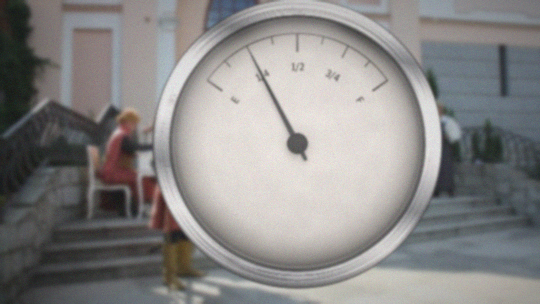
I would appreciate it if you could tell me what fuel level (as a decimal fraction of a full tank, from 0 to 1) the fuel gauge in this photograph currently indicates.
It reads 0.25
